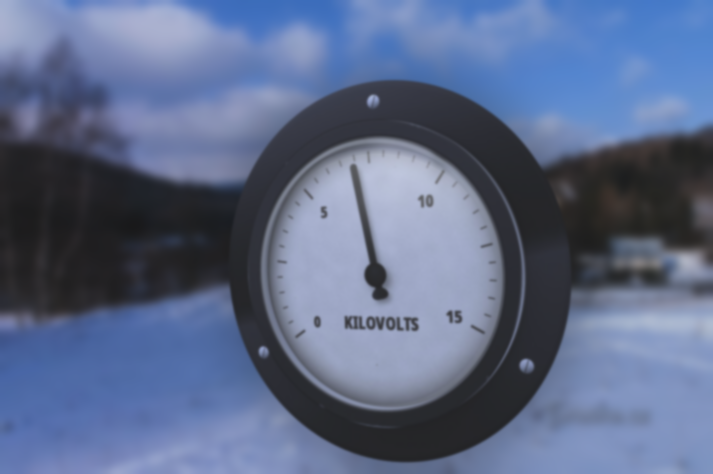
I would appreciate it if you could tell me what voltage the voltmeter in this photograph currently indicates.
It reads 7 kV
